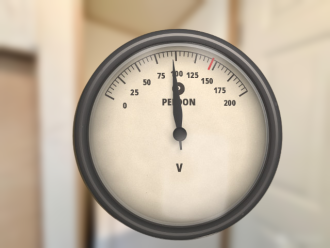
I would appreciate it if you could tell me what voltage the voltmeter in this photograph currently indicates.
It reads 95 V
